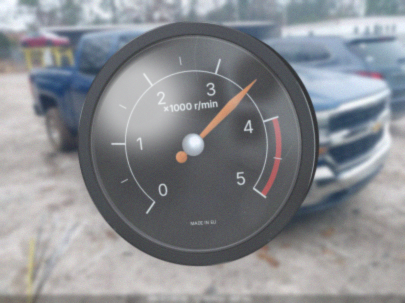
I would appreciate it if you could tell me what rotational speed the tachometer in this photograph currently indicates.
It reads 3500 rpm
